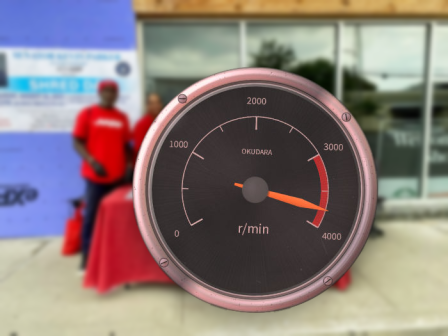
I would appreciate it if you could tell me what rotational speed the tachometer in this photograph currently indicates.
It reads 3750 rpm
